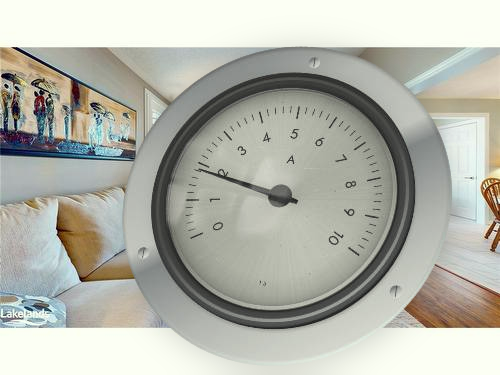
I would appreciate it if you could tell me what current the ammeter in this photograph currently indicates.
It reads 1.8 A
